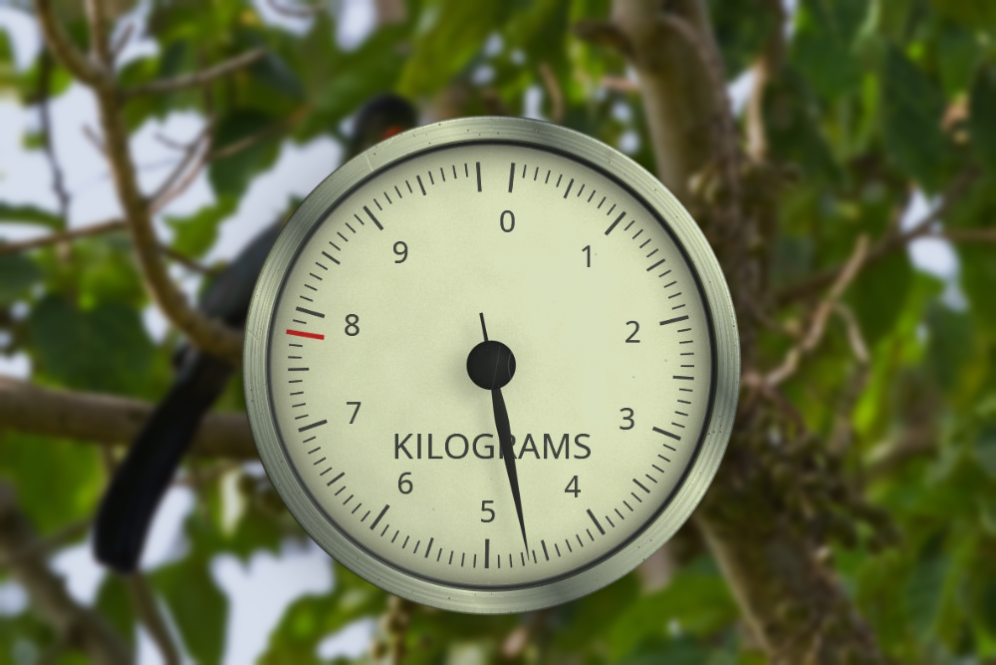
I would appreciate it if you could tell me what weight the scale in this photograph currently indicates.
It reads 4.65 kg
